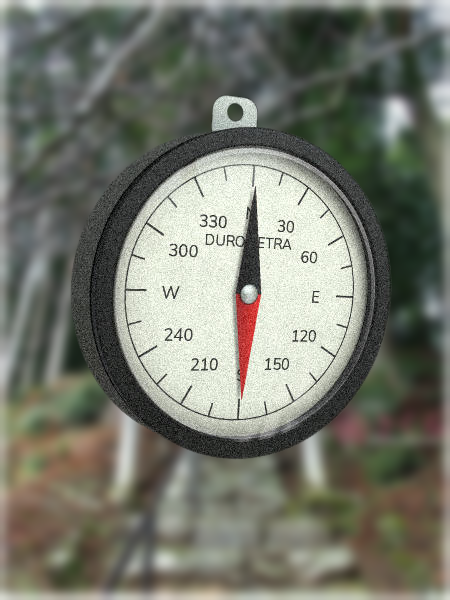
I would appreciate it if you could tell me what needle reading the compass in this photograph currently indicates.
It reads 180 °
